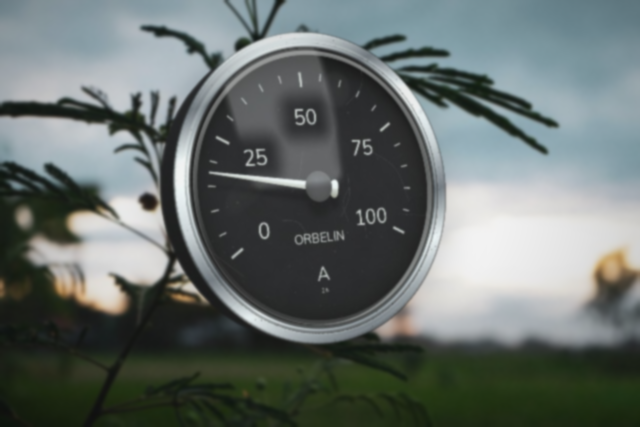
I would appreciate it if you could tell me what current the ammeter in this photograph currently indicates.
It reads 17.5 A
